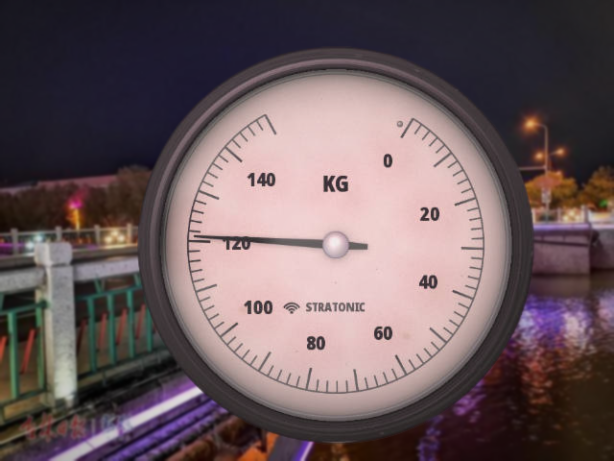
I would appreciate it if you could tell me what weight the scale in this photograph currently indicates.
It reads 121 kg
